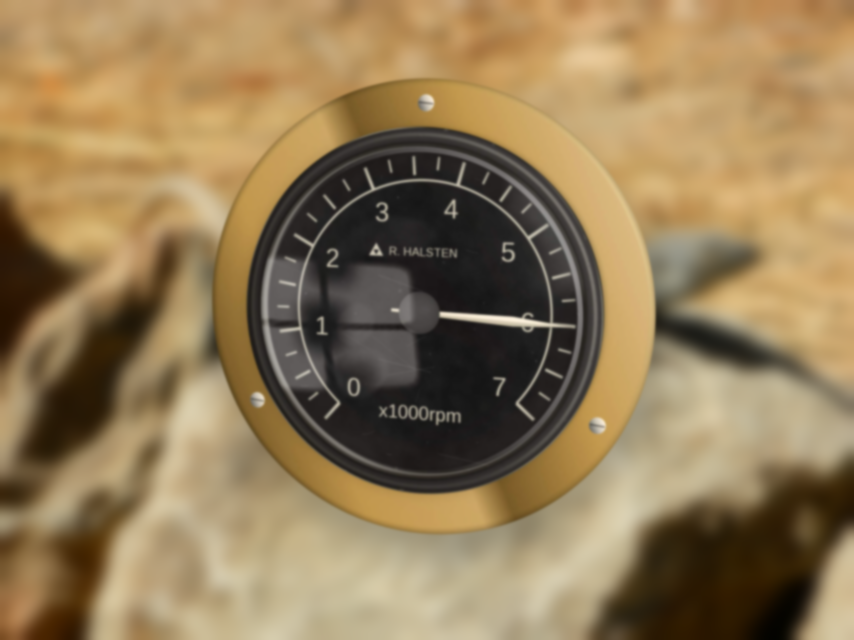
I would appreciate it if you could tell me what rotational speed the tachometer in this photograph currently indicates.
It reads 6000 rpm
